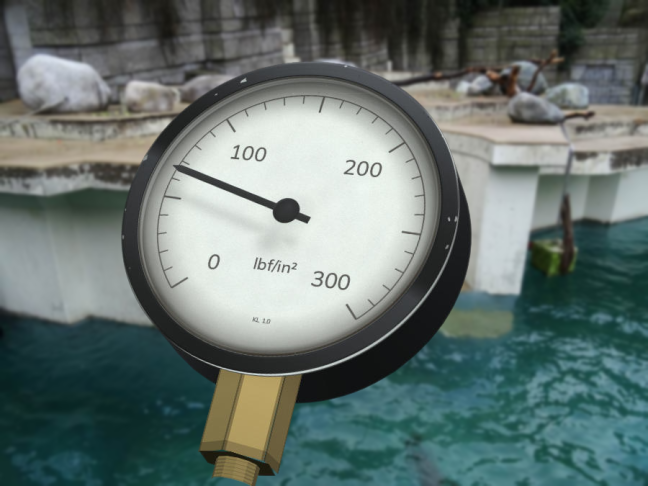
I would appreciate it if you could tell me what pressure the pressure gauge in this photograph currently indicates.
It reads 65 psi
